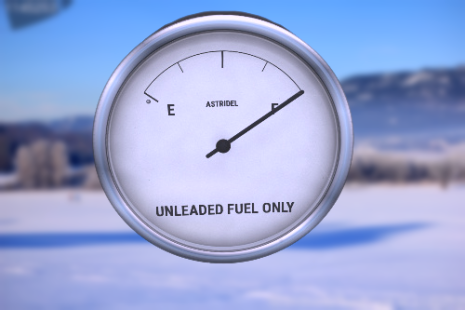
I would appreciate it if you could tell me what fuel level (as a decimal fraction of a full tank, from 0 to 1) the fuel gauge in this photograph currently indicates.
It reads 1
